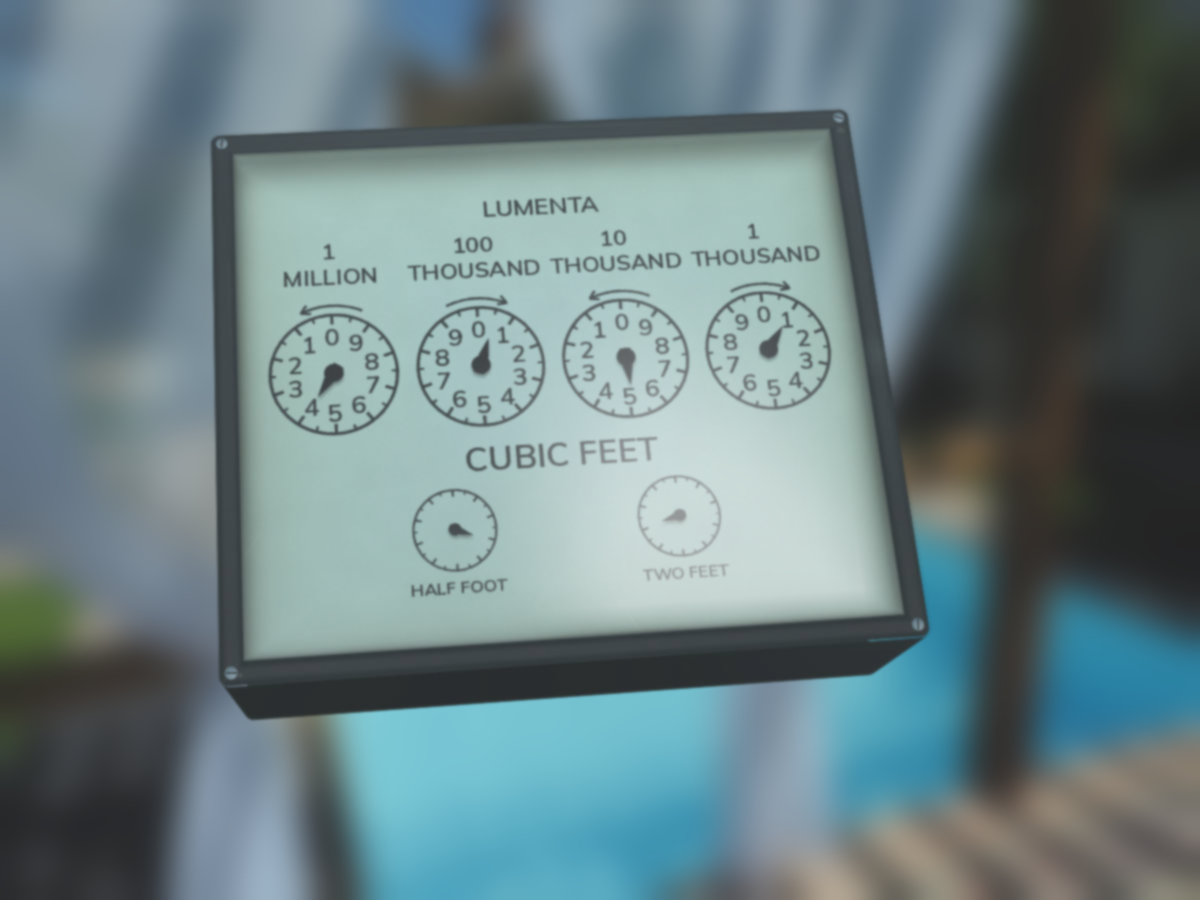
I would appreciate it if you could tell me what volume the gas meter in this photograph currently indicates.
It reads 405100 ft³
